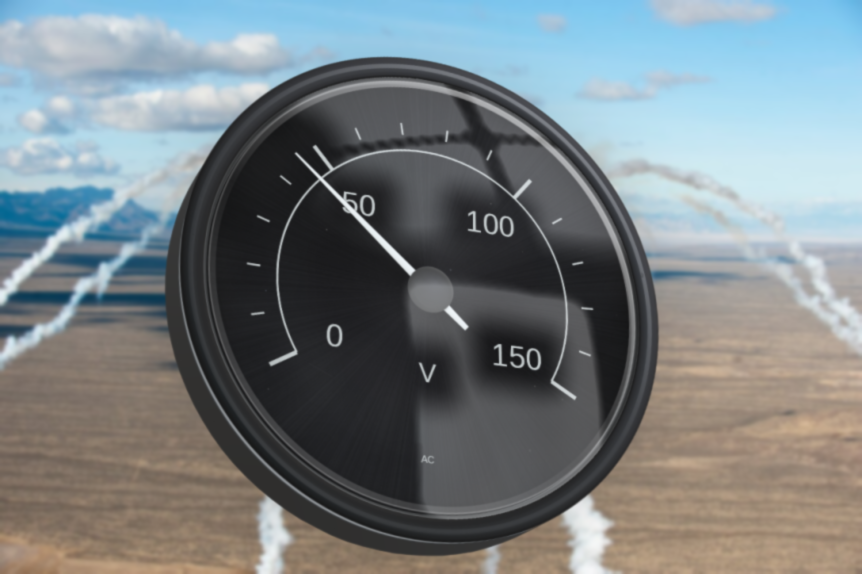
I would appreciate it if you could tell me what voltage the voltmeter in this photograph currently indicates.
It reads 45 V
